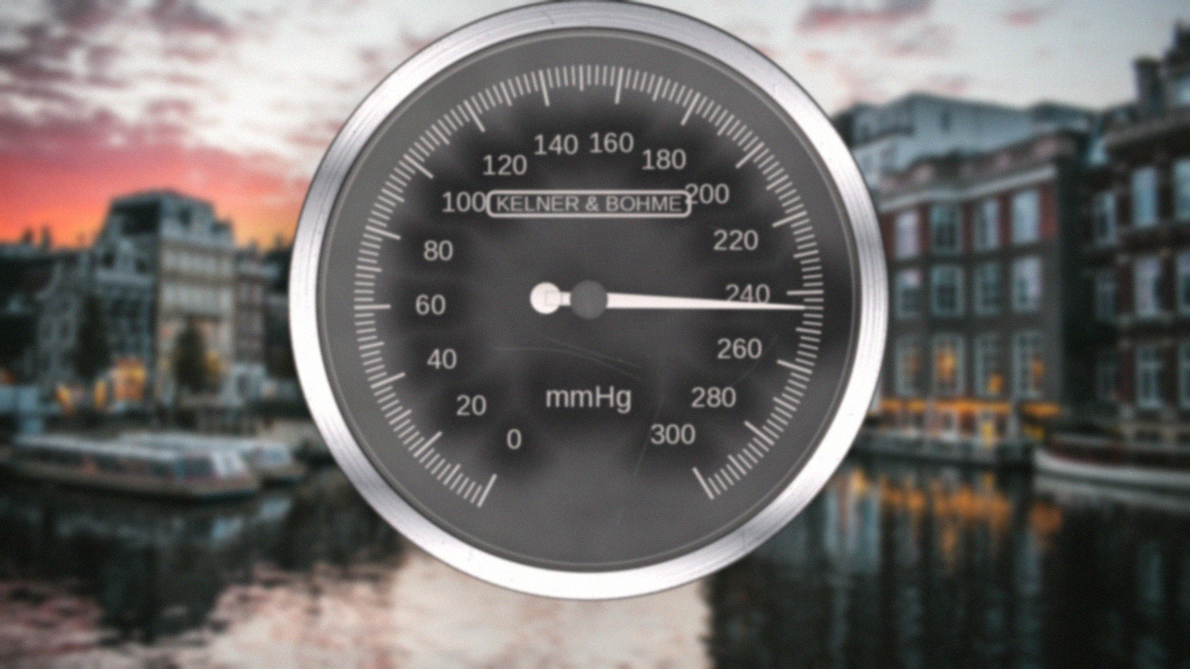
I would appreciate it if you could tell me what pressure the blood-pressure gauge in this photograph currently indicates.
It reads 244 mmHg
